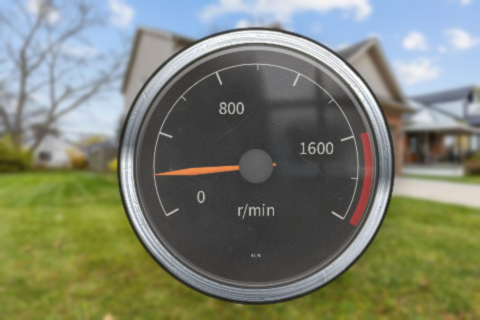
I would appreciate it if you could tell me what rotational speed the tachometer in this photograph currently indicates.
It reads 200 rpm
